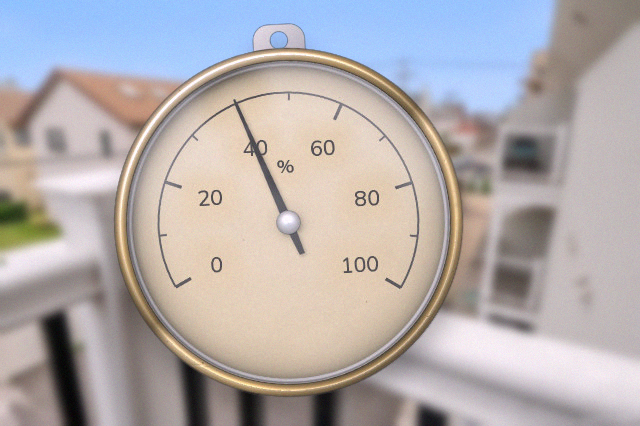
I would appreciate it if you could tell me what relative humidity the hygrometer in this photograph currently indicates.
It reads 40 %
